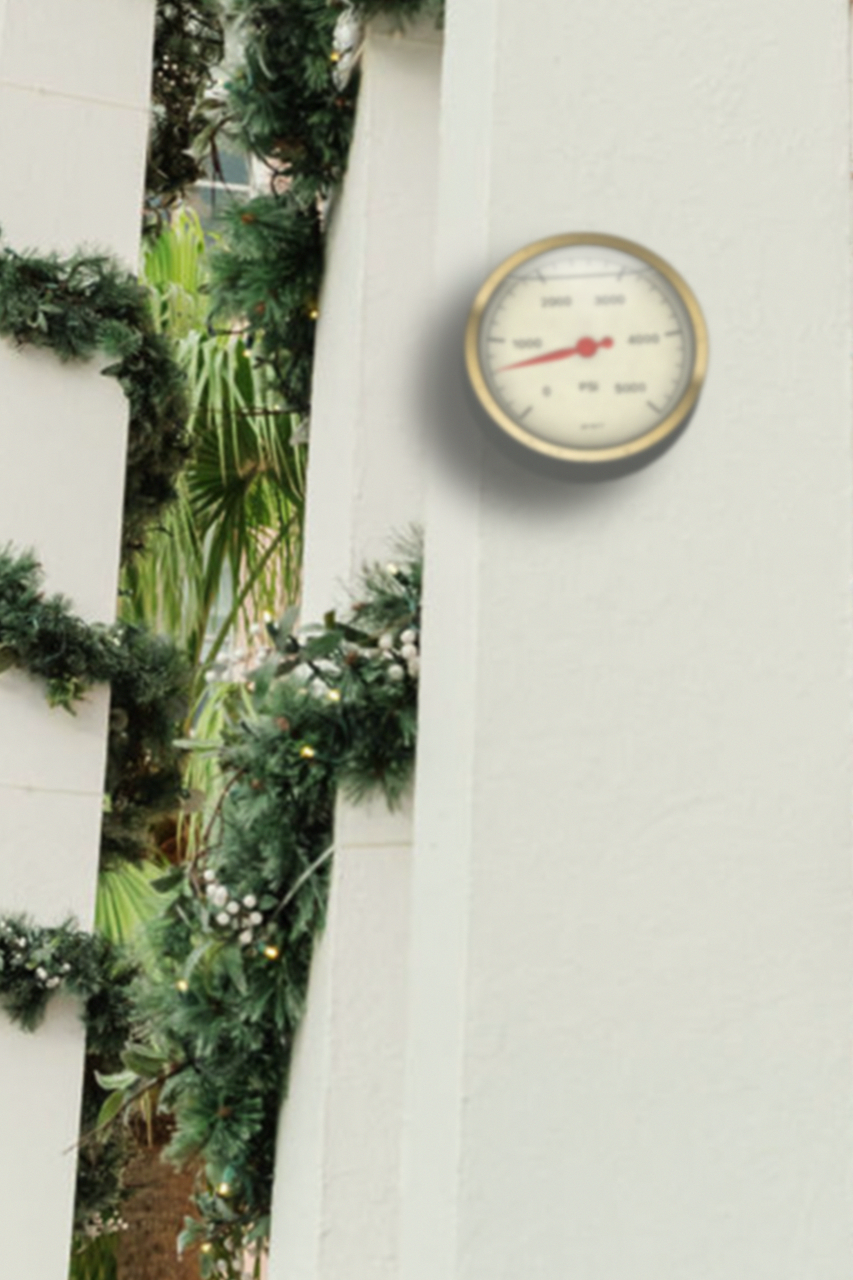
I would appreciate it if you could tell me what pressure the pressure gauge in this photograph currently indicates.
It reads 600 psi
